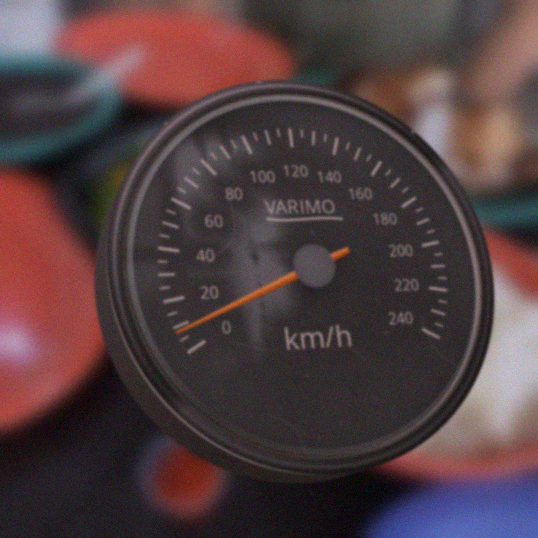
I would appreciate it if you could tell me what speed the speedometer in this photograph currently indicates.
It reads 7.5 km/h
